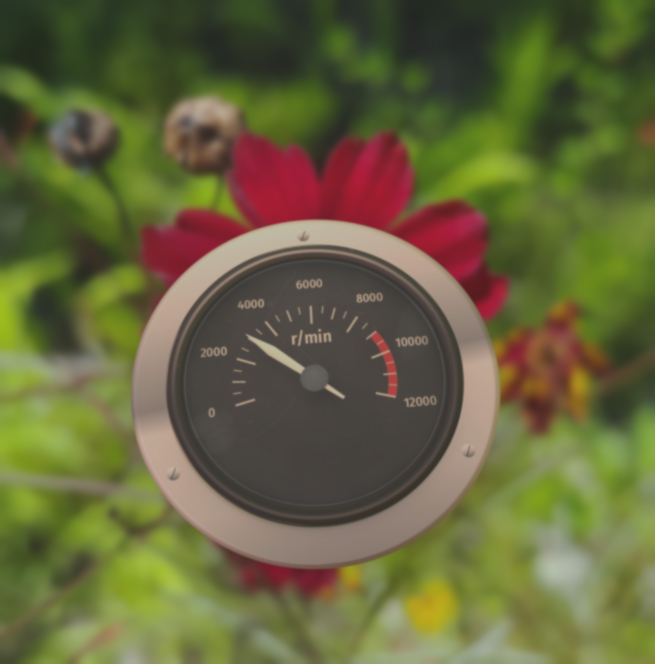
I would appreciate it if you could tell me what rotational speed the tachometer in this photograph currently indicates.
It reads 3000 rpm
